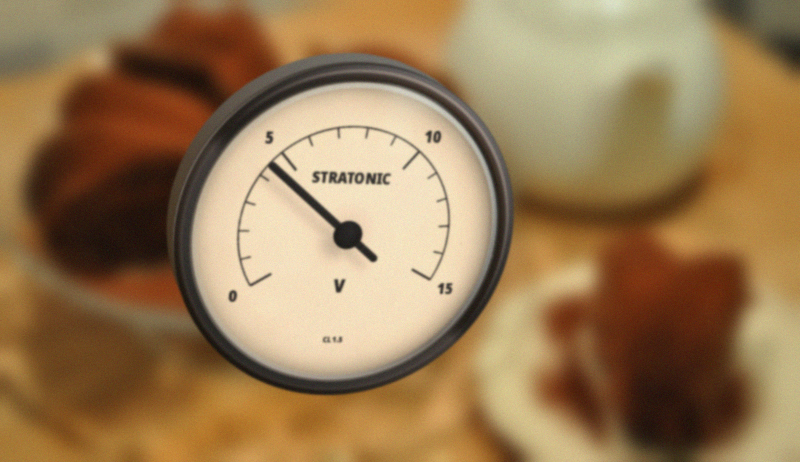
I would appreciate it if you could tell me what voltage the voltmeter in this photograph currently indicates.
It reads 4.5 V
